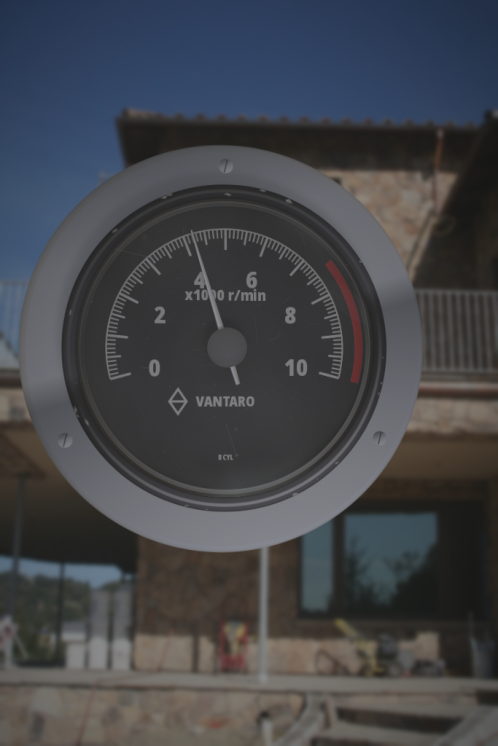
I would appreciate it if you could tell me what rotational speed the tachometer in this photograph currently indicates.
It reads 4200 rpm
